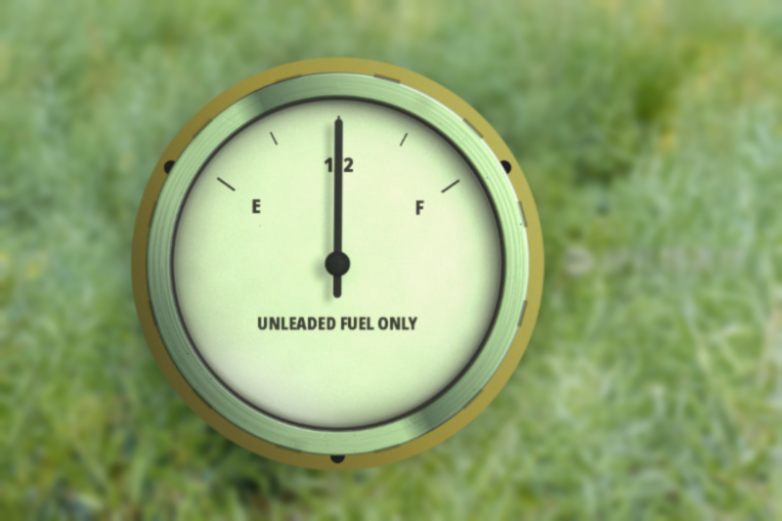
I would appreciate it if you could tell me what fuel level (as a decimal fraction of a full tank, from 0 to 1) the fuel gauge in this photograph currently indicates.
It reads 0.5
